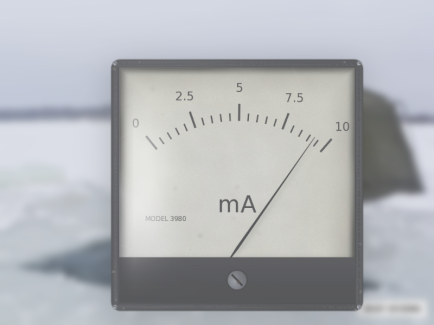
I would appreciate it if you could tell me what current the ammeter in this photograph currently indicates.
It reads 9.25 mA
